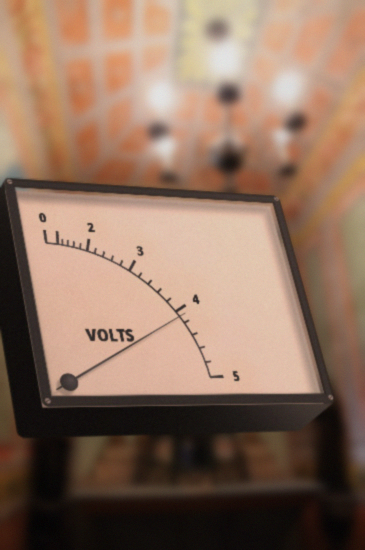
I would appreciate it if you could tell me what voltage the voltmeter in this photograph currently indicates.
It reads 4.1 V
